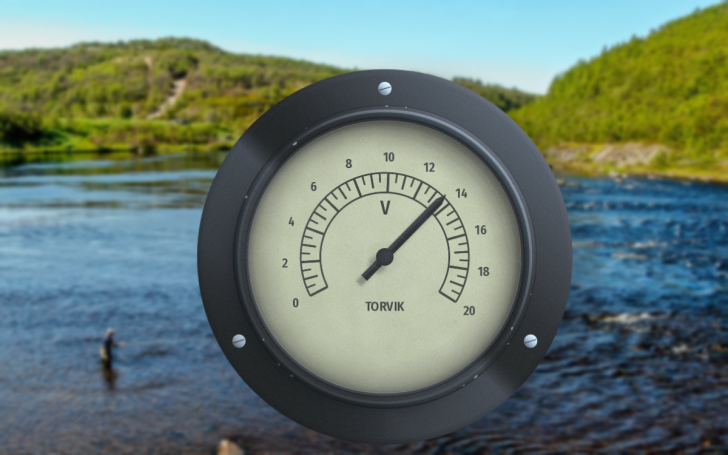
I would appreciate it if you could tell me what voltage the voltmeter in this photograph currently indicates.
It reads 13.5 V
